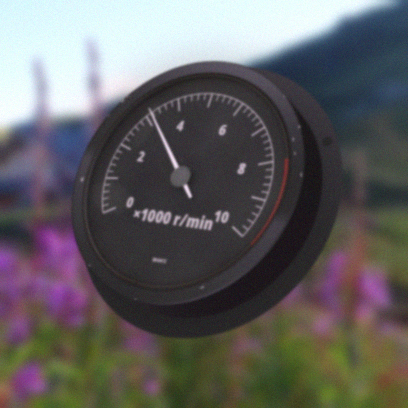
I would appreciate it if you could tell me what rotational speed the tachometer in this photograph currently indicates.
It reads 3200 rpm
